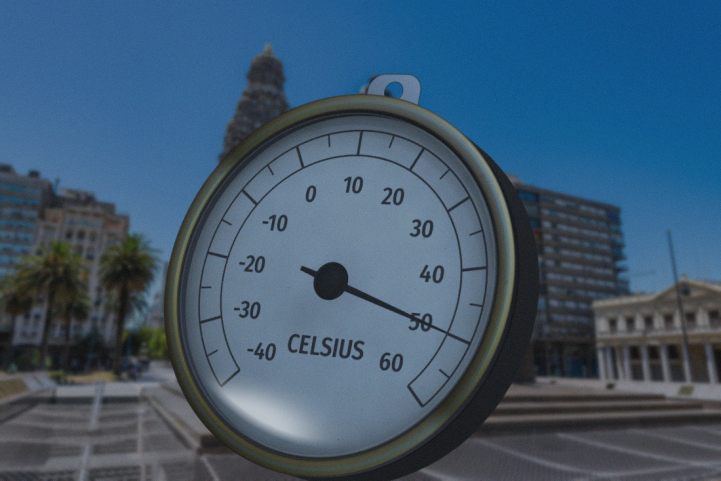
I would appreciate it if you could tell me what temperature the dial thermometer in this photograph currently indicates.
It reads 50 °C
